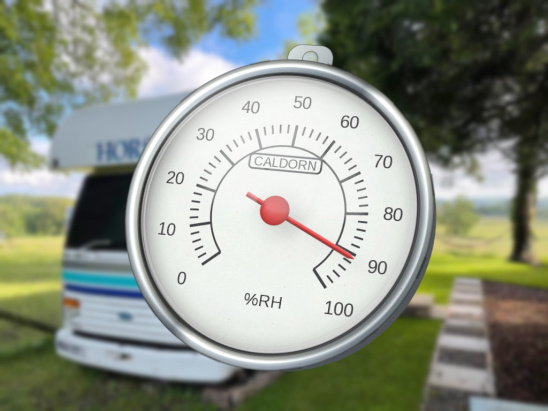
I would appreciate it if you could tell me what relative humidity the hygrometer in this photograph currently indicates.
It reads 91 %
